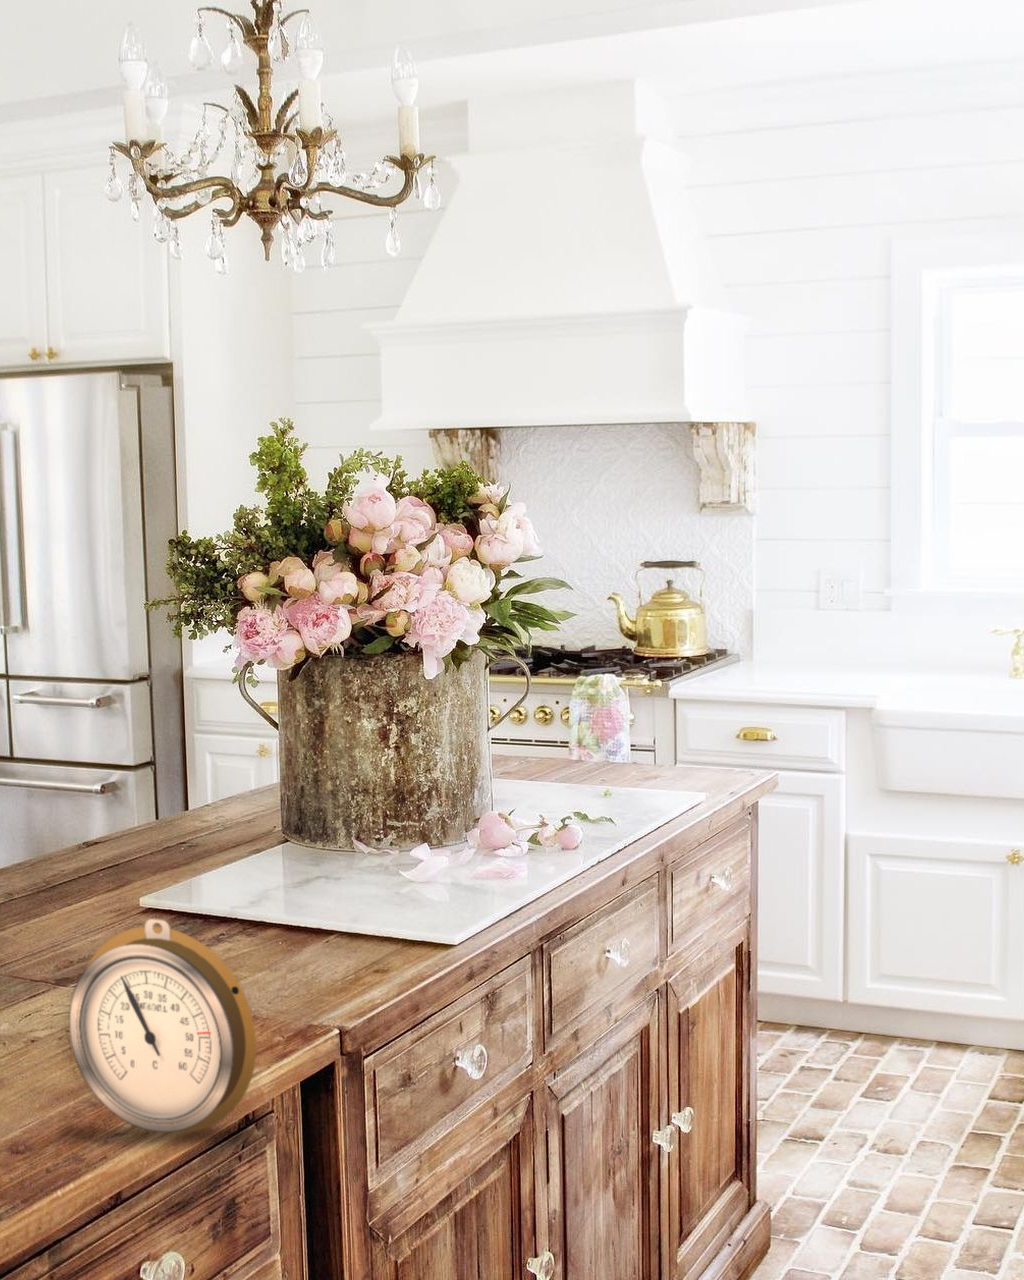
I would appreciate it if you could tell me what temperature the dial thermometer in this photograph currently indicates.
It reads 25 °C
